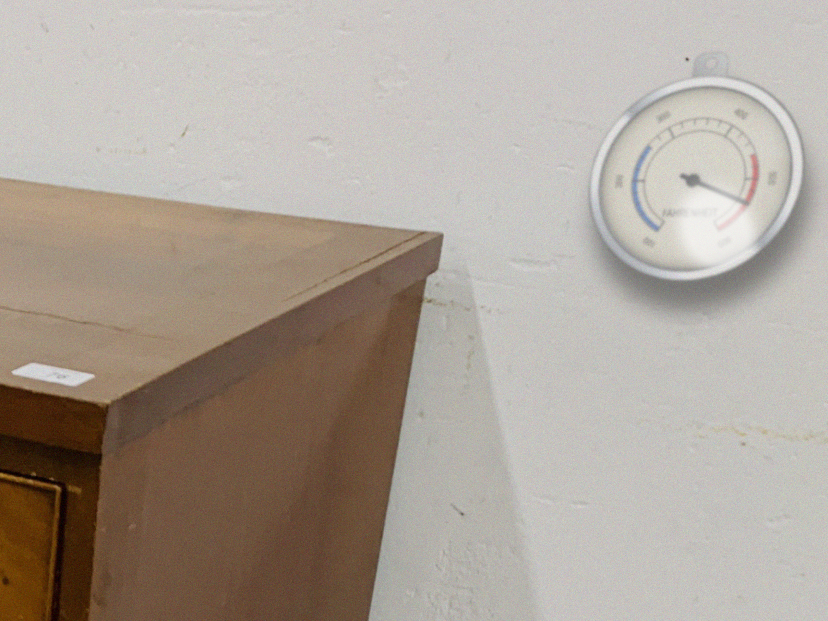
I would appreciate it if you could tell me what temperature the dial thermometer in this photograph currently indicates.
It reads 540 °F
